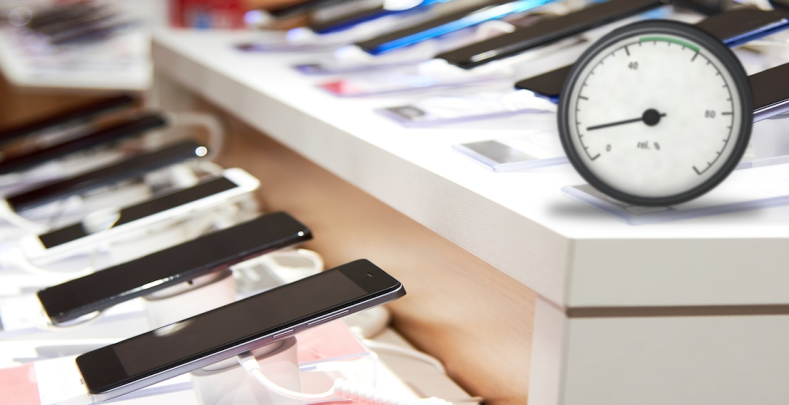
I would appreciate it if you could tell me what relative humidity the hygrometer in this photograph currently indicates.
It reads 10 %
